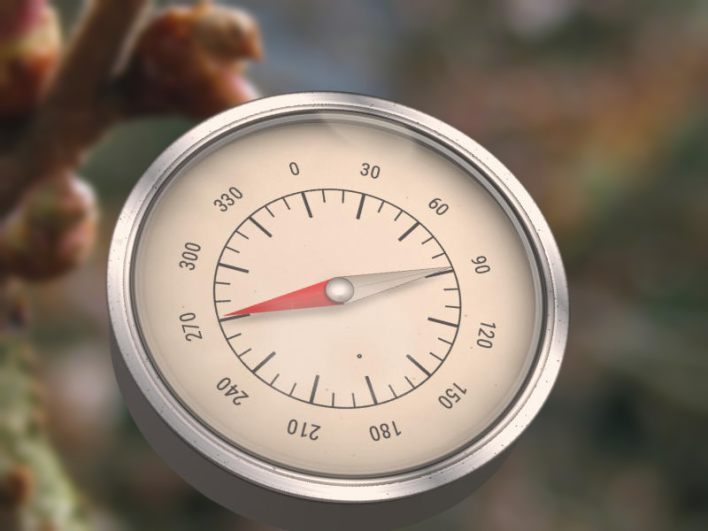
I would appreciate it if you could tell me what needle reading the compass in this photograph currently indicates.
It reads 270 °
